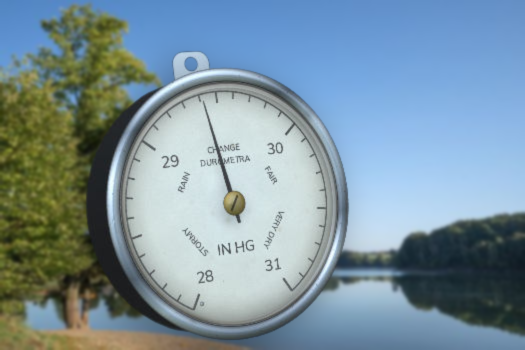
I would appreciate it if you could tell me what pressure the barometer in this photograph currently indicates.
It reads 29.4 inHg
